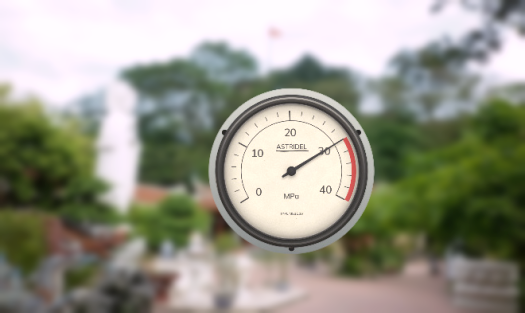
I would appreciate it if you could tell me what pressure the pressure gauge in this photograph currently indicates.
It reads 30 MPa
